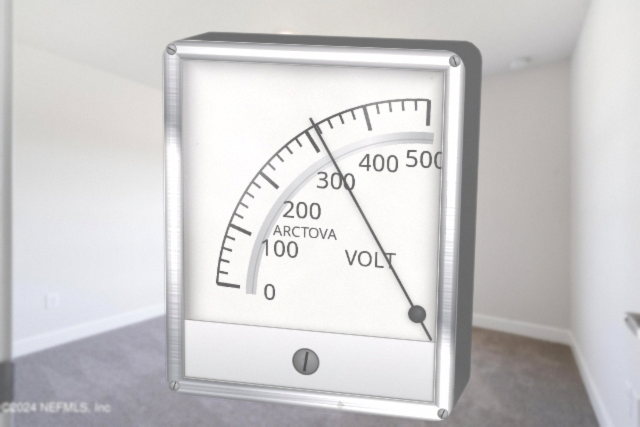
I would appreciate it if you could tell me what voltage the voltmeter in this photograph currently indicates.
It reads 320 V
